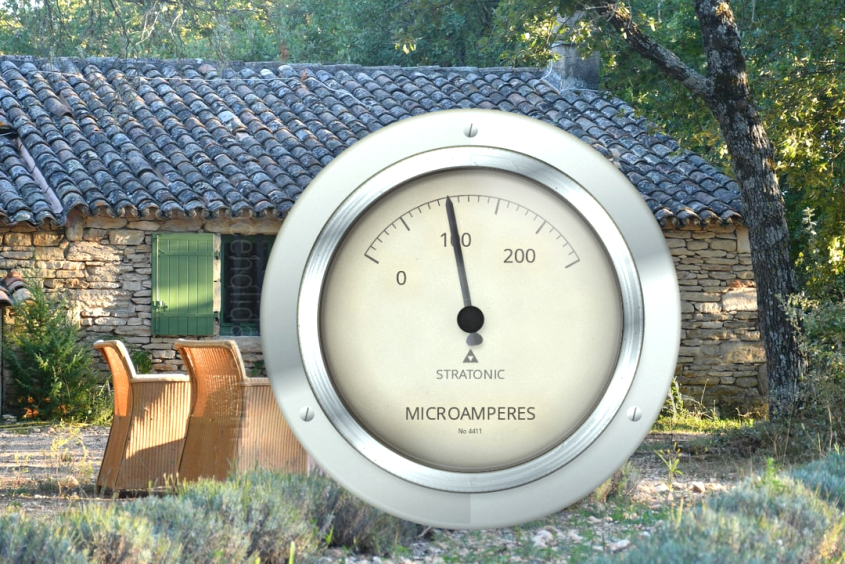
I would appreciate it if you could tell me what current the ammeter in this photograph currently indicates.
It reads 100 µA
